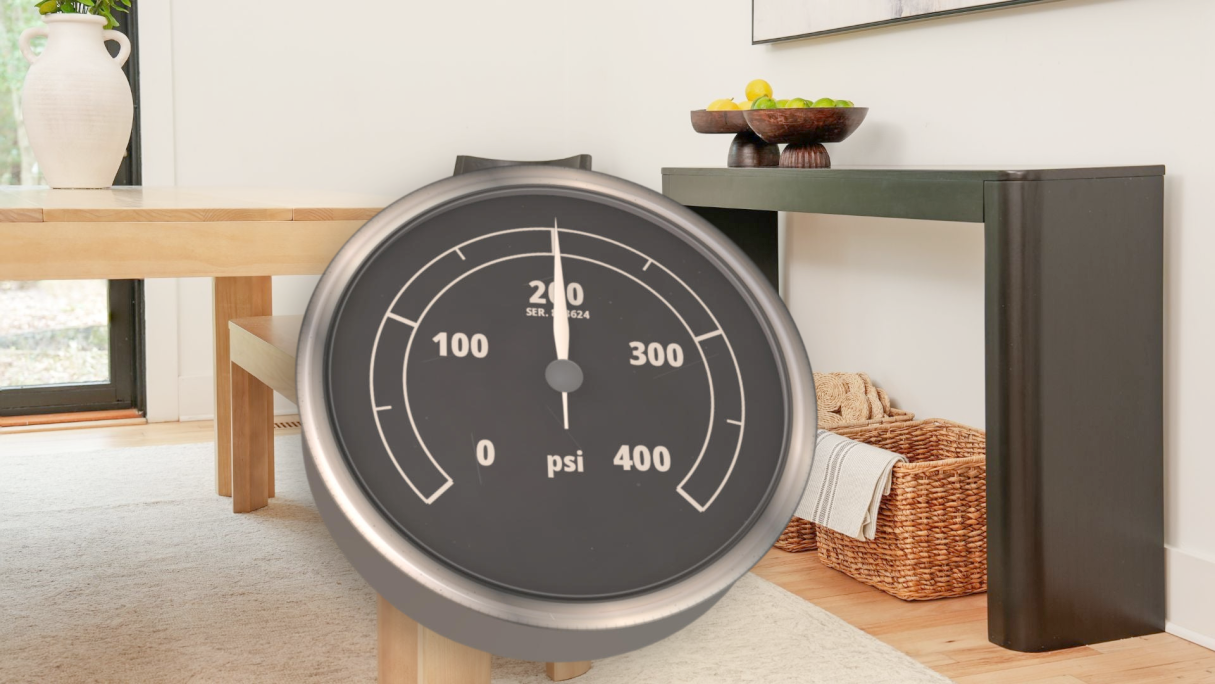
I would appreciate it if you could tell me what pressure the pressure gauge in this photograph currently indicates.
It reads 200 psi
